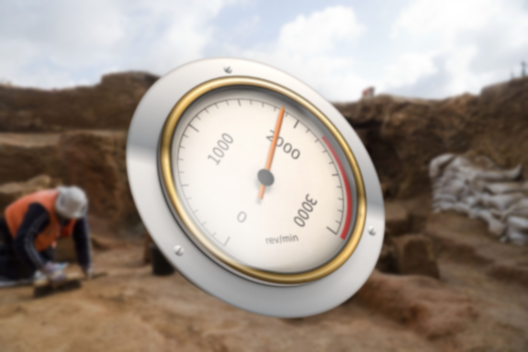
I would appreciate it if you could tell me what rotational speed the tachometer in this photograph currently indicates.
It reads 1850 rpm
